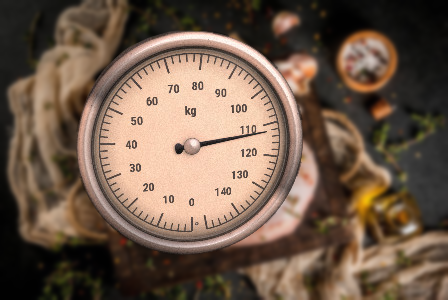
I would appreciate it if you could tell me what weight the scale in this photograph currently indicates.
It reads 112 kg
